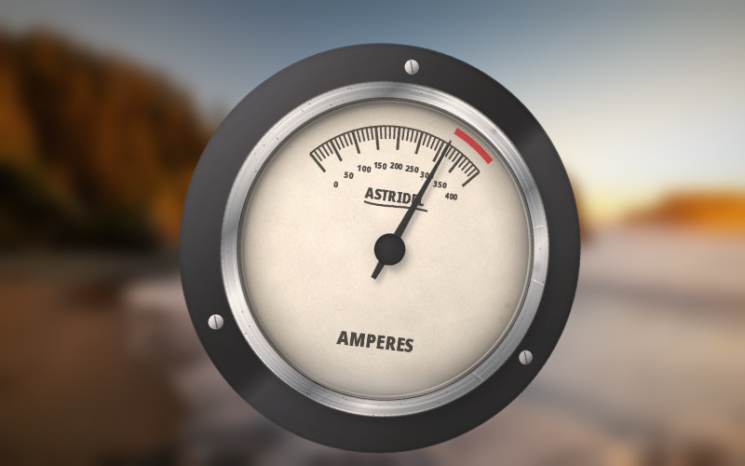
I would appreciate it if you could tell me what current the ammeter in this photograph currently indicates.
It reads 310 A
